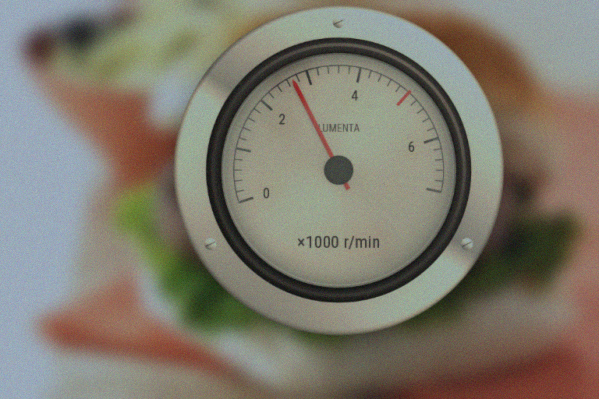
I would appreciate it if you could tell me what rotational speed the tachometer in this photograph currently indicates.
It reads 2700 rpm
